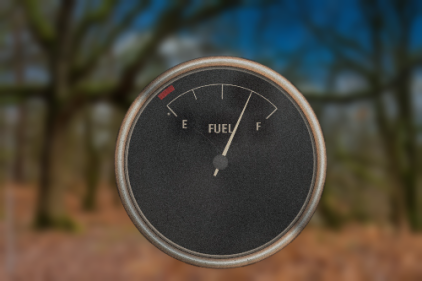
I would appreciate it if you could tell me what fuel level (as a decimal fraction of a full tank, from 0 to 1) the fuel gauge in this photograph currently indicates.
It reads 0.75
